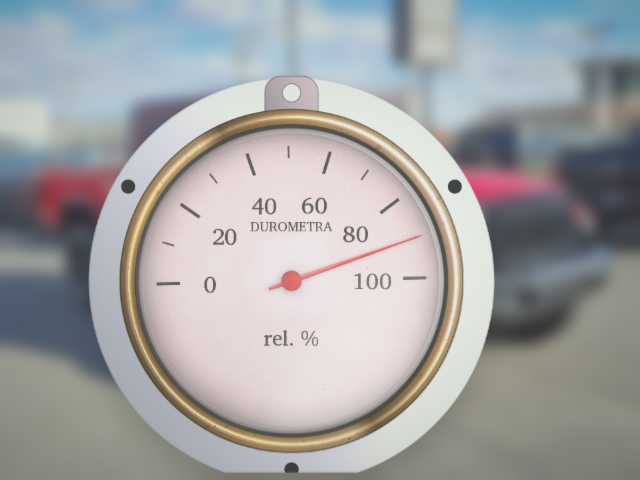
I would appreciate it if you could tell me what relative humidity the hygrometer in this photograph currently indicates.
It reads 90 %
